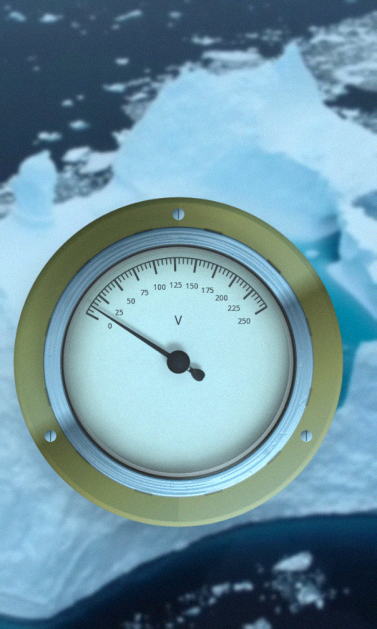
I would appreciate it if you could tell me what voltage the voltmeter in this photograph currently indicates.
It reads 10 V
